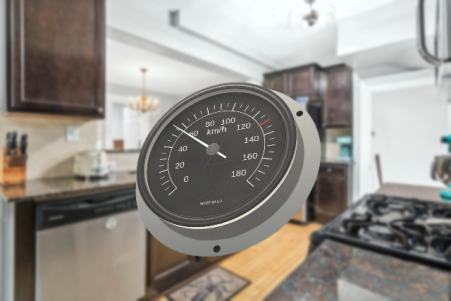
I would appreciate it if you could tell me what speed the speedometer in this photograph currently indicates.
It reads 55 km/h
